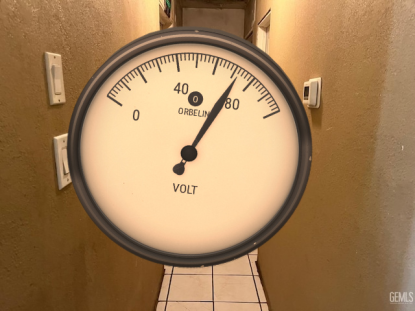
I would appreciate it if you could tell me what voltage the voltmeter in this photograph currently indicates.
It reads 72 V
